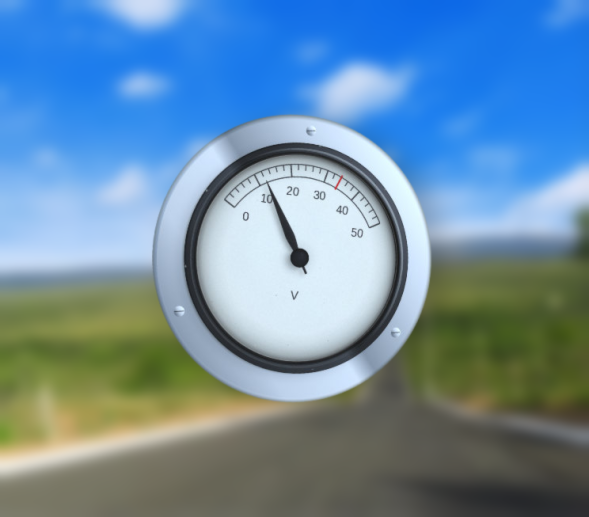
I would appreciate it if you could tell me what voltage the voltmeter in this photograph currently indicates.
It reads 12 V
